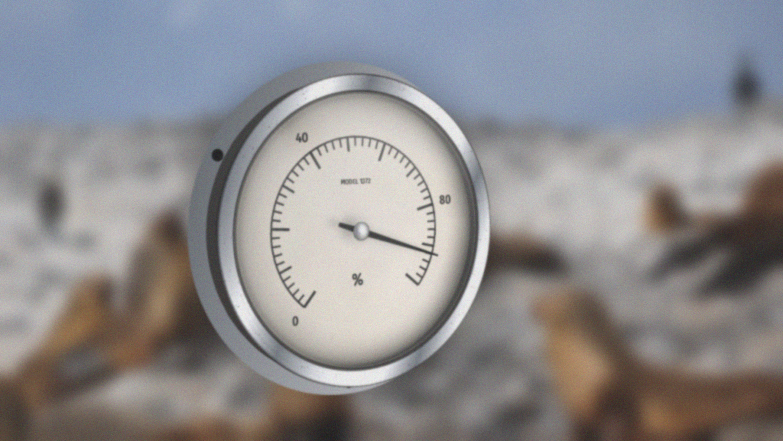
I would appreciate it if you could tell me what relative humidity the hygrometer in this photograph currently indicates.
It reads 92 %
